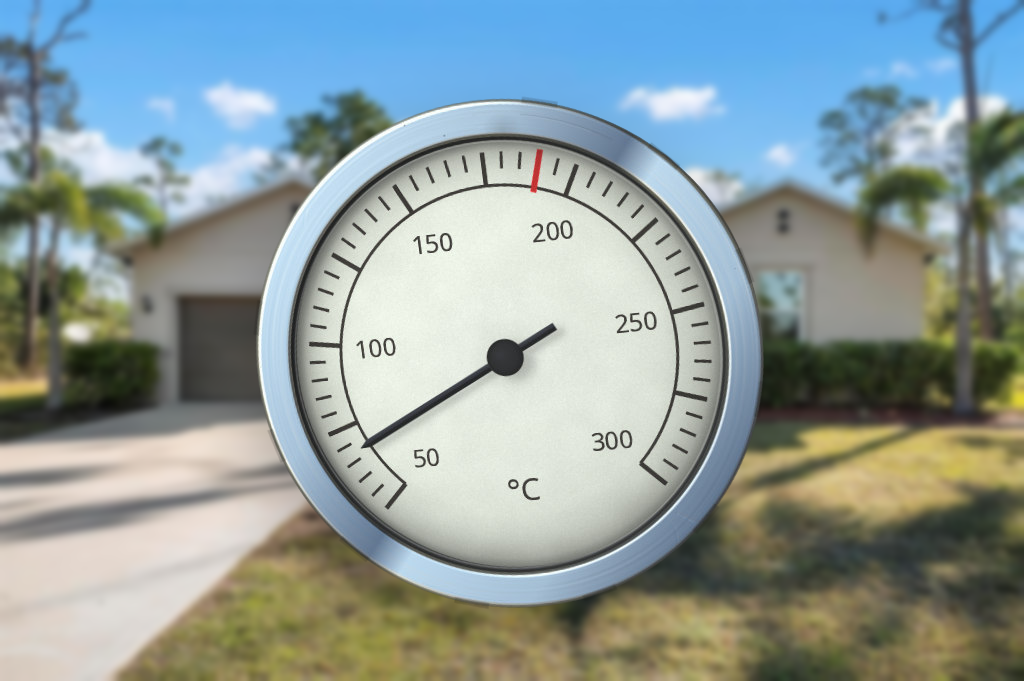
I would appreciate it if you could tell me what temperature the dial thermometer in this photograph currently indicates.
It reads 67.5 °C
